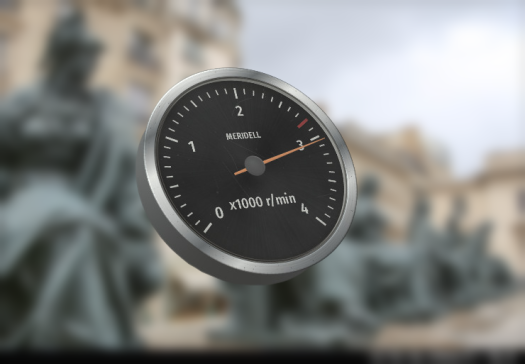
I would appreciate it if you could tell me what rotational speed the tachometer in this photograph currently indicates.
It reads 3050 rpm
